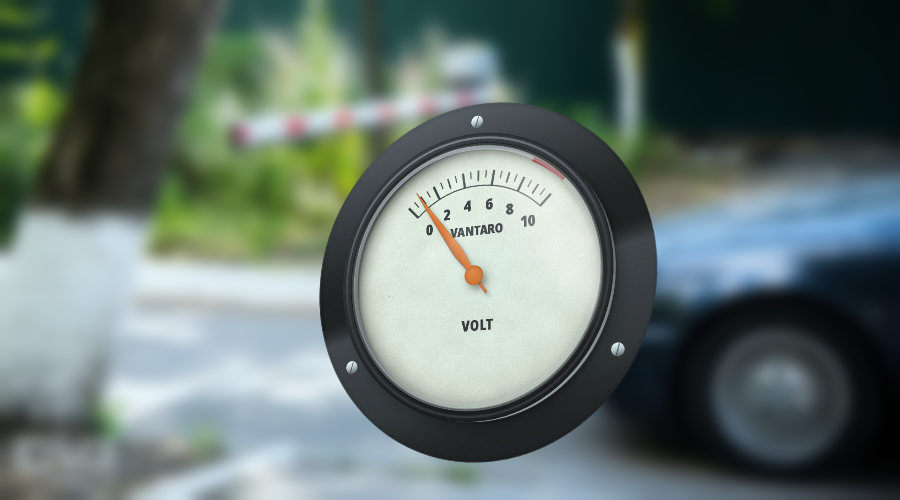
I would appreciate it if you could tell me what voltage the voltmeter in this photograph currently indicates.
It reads 1 V
